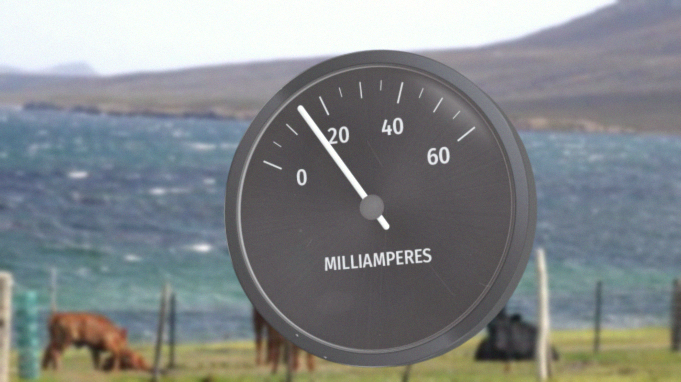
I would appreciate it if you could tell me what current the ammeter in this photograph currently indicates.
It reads 15 mA
